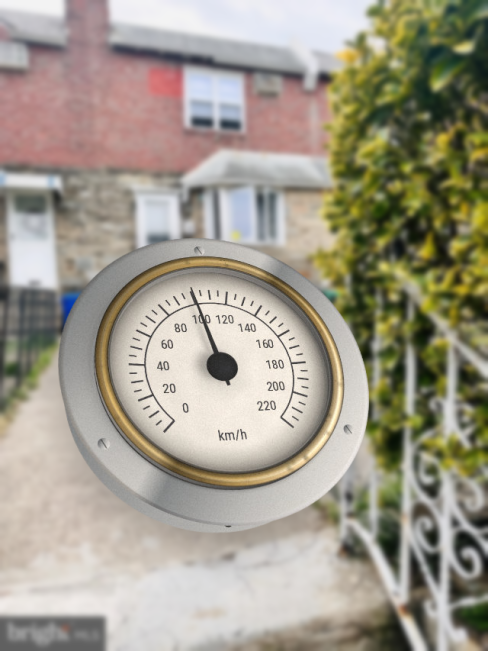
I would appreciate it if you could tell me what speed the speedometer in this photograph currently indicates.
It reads 100 km/h
